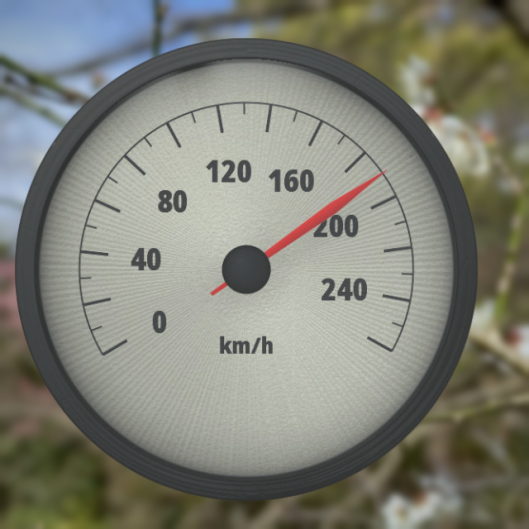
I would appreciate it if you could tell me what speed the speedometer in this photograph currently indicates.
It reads 190 km/h
